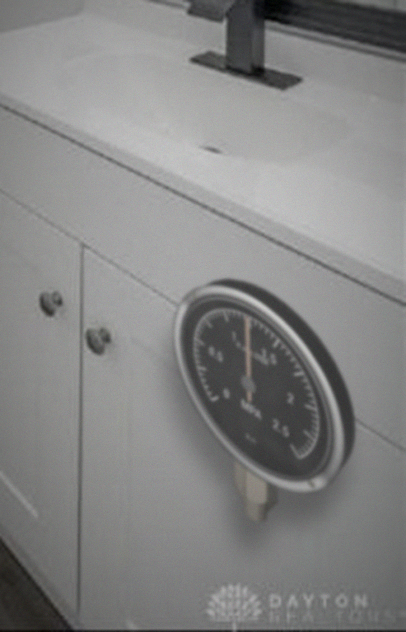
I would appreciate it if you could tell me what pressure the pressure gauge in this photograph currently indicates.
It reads 1.25 MPa
